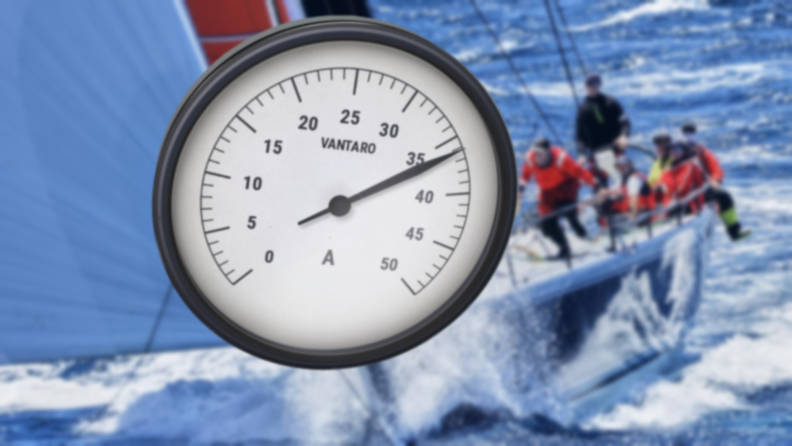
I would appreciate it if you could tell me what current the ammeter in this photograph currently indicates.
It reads 36 A
